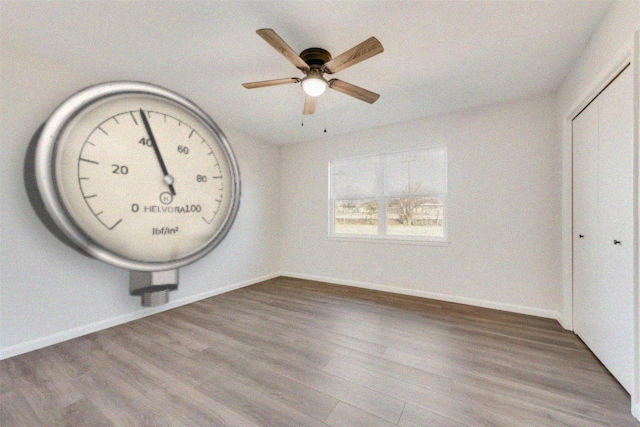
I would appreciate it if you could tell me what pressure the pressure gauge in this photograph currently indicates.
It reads 42.5 psi
